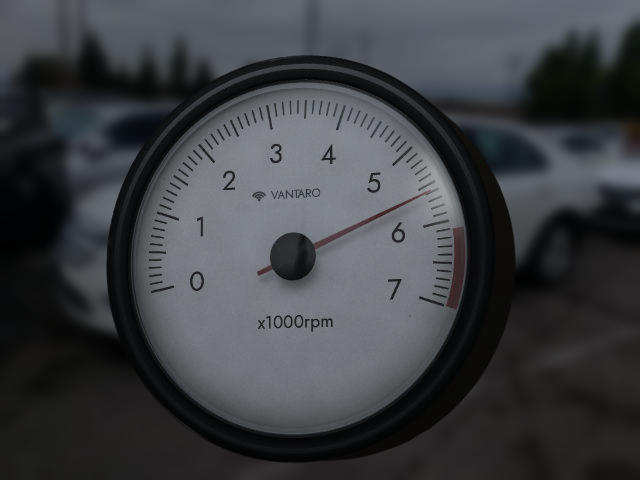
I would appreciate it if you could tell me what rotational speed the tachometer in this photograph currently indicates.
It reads 5600 rpm
